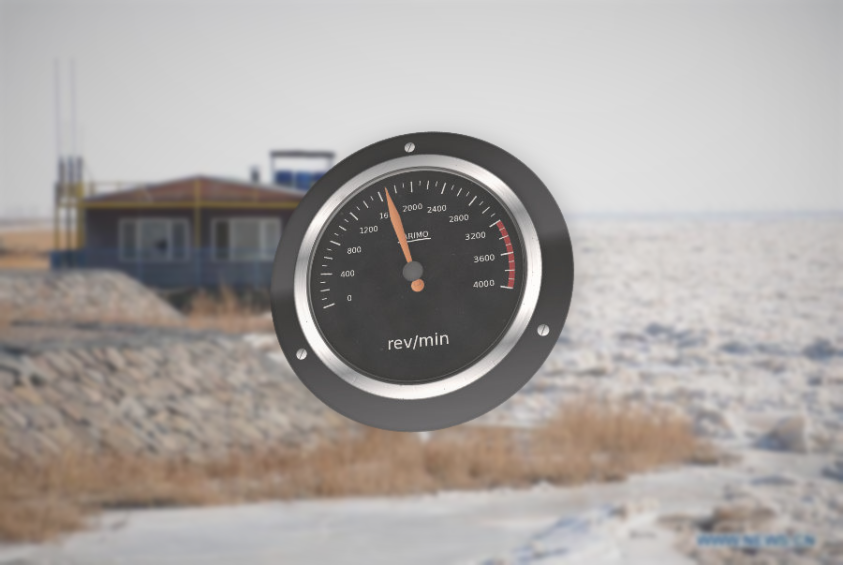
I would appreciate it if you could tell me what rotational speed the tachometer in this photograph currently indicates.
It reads 1700 rpm
